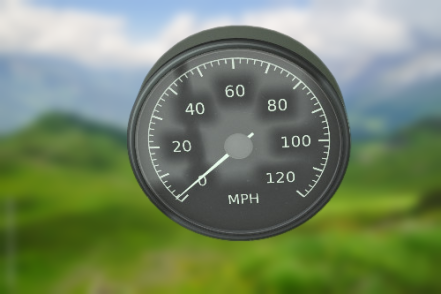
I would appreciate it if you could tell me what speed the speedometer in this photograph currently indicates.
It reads 2 mph
